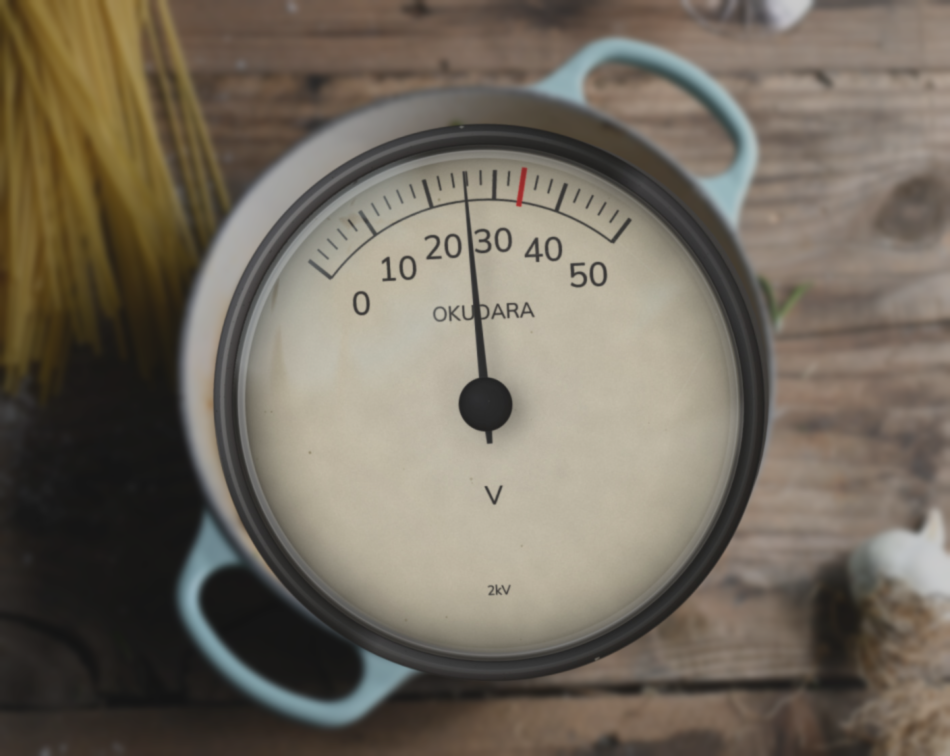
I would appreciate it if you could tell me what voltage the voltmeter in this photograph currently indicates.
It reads 26 V
